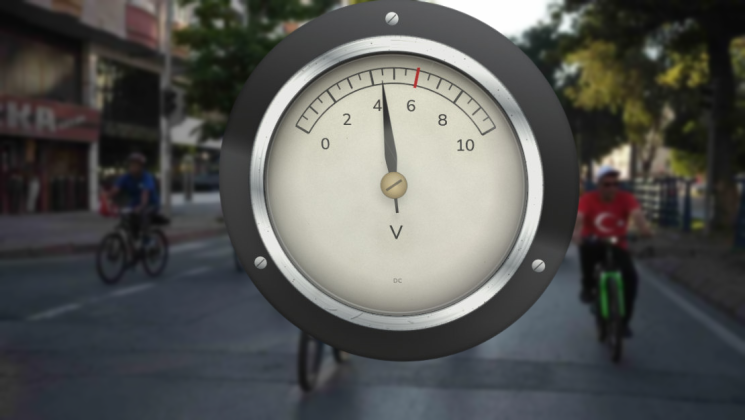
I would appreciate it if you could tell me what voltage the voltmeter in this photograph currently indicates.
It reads 4.5 V
